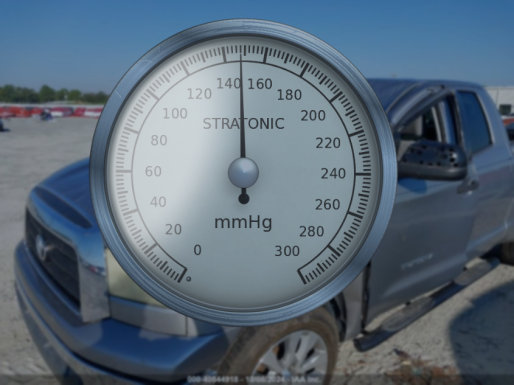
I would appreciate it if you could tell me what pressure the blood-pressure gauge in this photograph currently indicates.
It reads 148 mmHg
